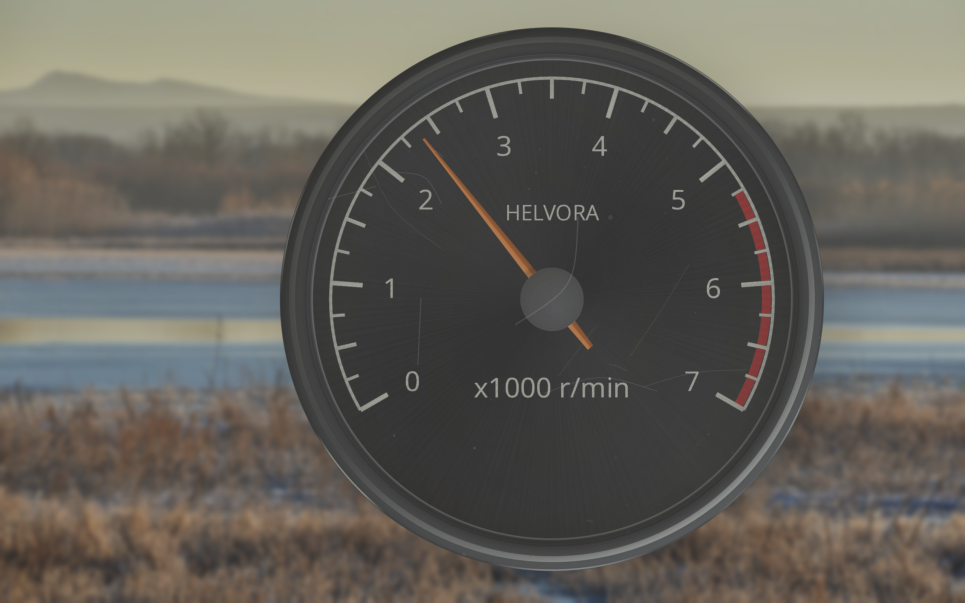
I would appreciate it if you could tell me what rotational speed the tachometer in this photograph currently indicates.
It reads 2375 rpm
